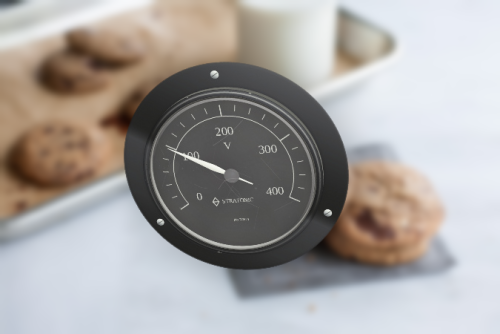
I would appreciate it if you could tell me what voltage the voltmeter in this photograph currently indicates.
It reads 100 V
